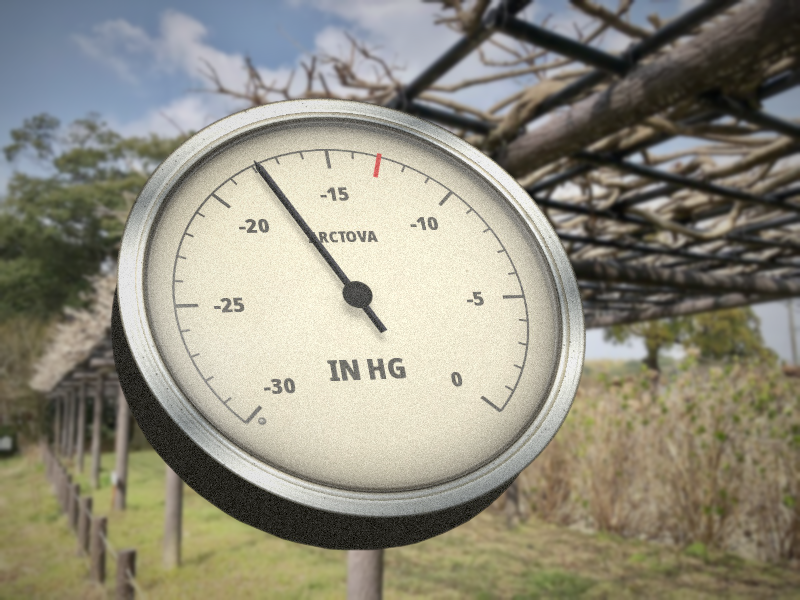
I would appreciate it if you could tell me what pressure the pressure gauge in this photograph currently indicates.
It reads -18 inHg
